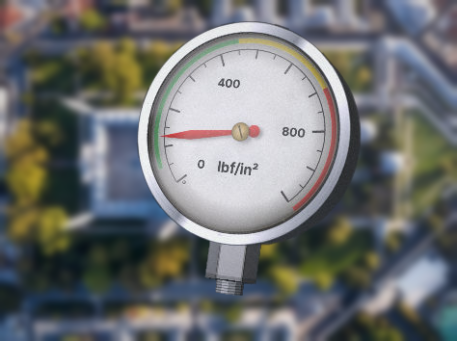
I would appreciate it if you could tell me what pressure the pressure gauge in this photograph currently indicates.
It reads 125 psi
